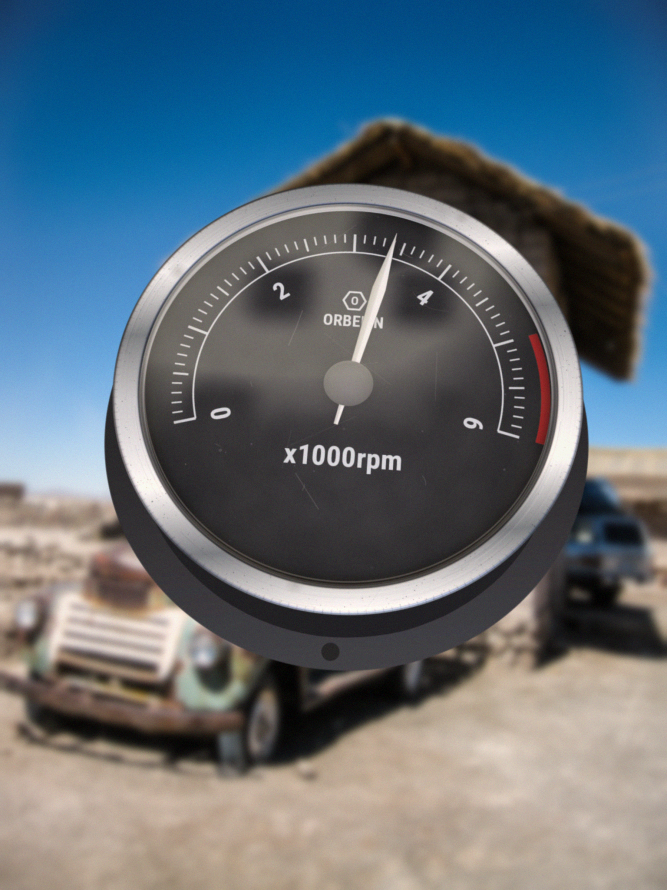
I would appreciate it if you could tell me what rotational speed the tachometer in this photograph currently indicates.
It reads 3400 rpm
